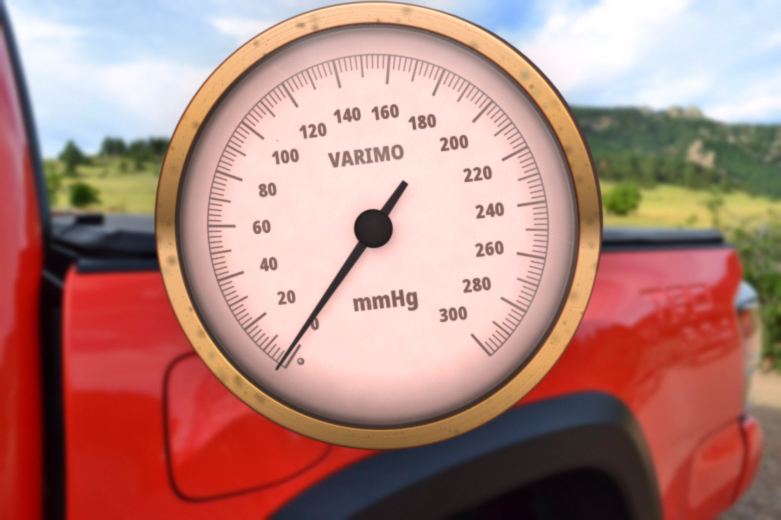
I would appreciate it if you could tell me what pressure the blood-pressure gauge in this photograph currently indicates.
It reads 2 mmHg
